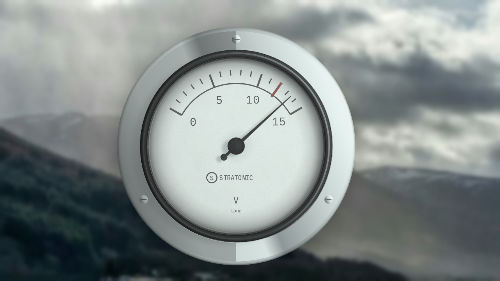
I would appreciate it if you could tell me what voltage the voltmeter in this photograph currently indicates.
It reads 13.5 V
